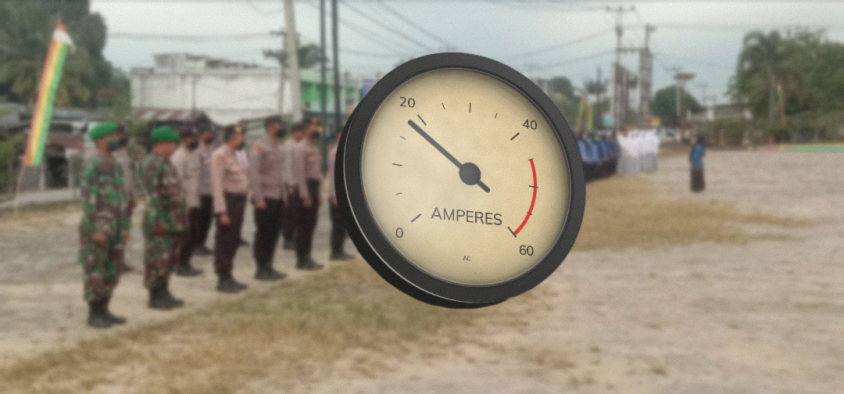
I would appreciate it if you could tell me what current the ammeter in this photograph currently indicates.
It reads 17.5 A
